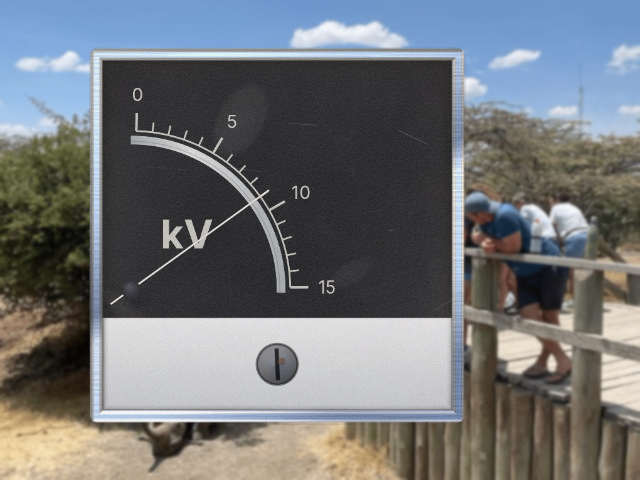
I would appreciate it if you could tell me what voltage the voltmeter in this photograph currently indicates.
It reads 9 kV
